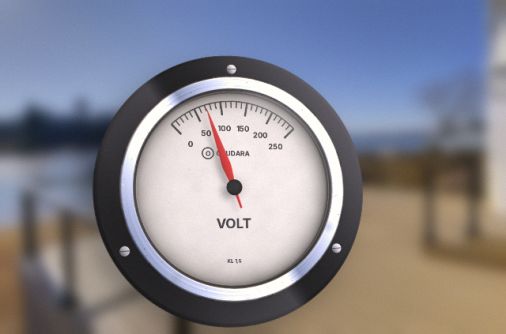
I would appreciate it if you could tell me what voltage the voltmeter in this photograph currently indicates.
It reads 70 V
